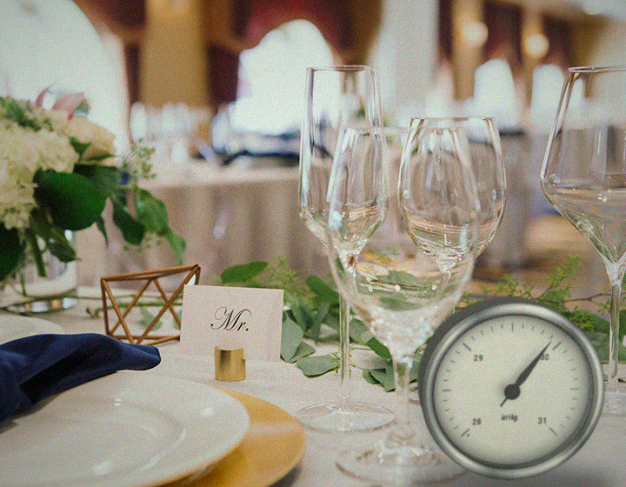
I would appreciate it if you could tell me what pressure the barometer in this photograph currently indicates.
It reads 29.9 inHg
